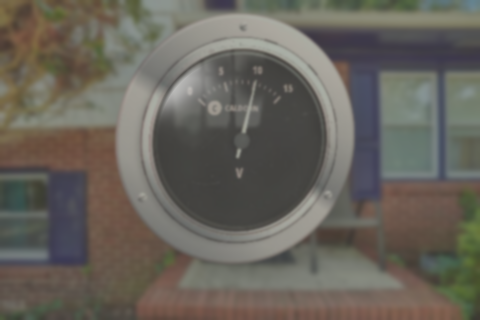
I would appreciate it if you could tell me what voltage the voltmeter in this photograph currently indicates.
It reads 10 V
